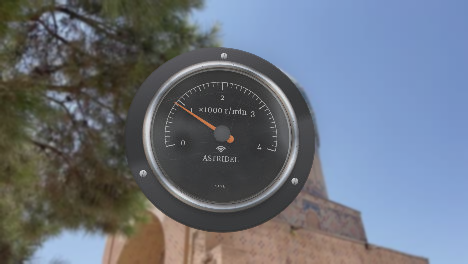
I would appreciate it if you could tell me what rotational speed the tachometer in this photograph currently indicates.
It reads 900 rpm
